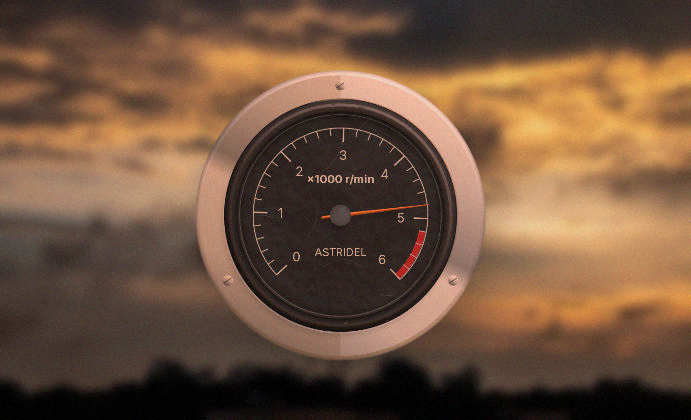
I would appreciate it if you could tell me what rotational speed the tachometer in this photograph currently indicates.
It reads 4800 rpm
